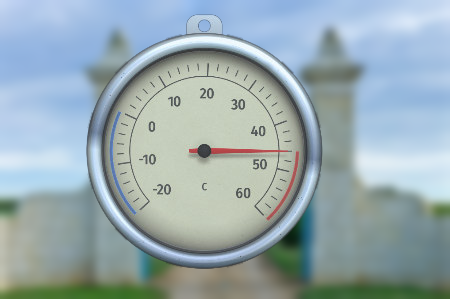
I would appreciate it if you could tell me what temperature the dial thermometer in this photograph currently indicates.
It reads 46 °C
